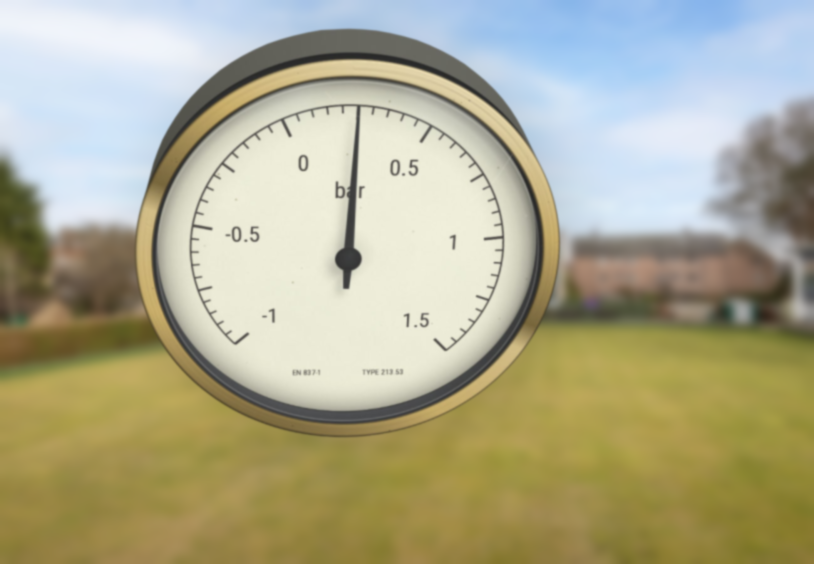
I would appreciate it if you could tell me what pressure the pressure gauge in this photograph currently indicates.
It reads 0.25 bar
